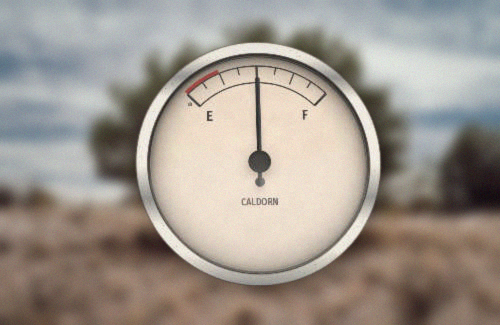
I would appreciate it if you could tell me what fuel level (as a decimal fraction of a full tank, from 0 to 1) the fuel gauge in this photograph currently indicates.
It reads 0.5
